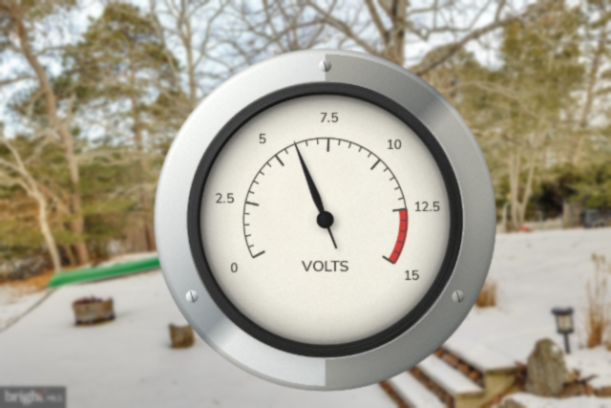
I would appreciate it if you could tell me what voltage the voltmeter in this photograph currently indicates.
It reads 6 V
